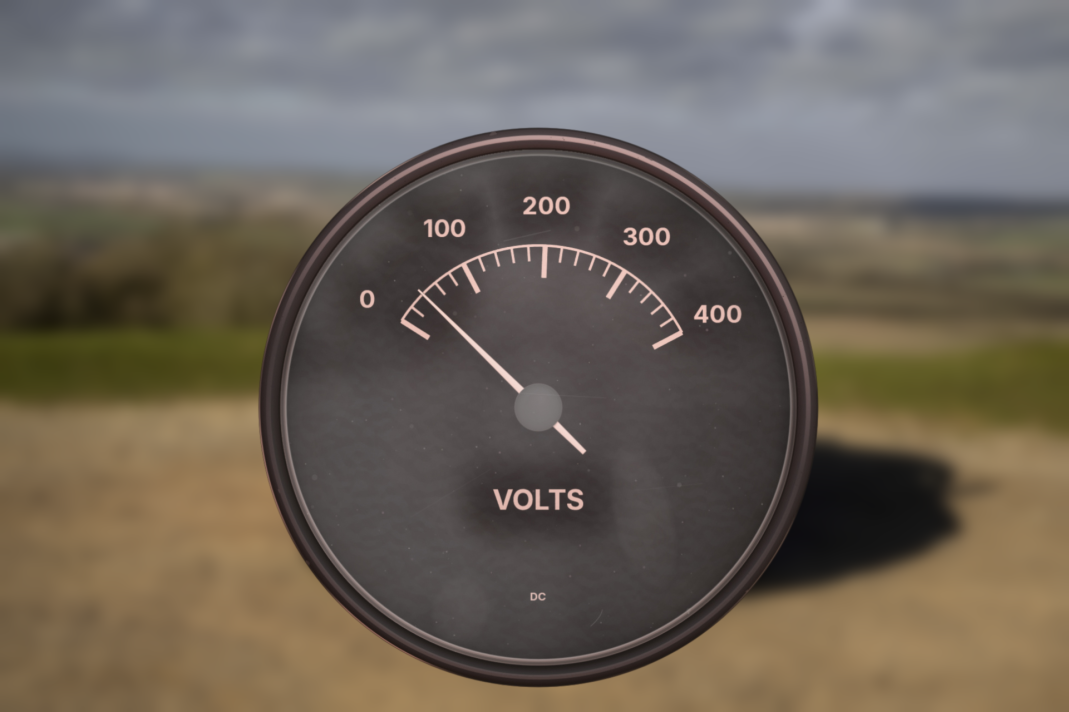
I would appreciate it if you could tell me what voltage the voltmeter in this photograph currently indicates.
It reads 40 V
